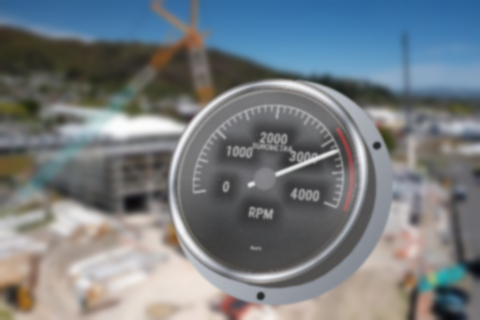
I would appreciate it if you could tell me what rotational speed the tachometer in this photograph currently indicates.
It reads 3200 rpm
